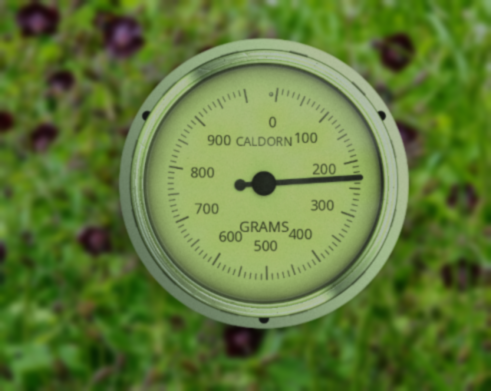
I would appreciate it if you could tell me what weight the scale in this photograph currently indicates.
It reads 230 g
